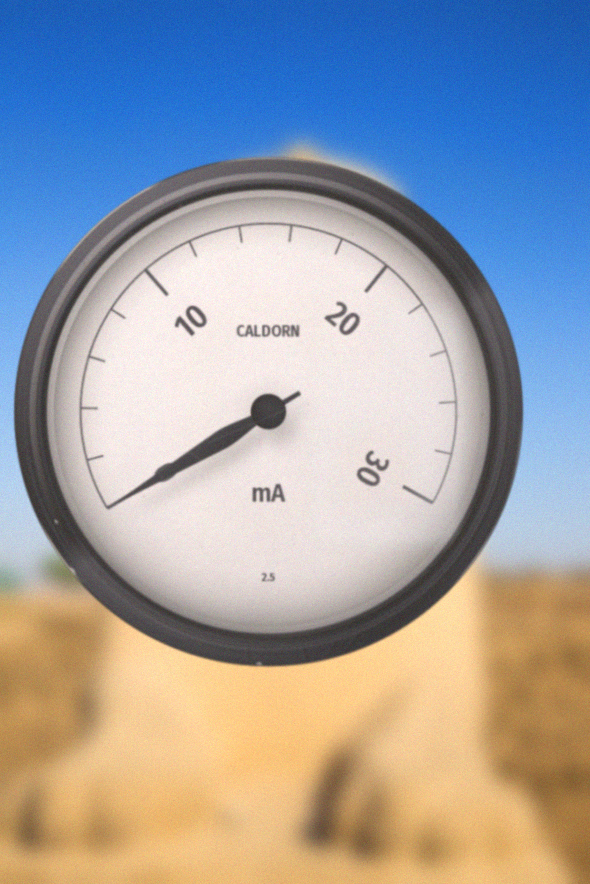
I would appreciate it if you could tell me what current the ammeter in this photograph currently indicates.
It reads 0 mA
